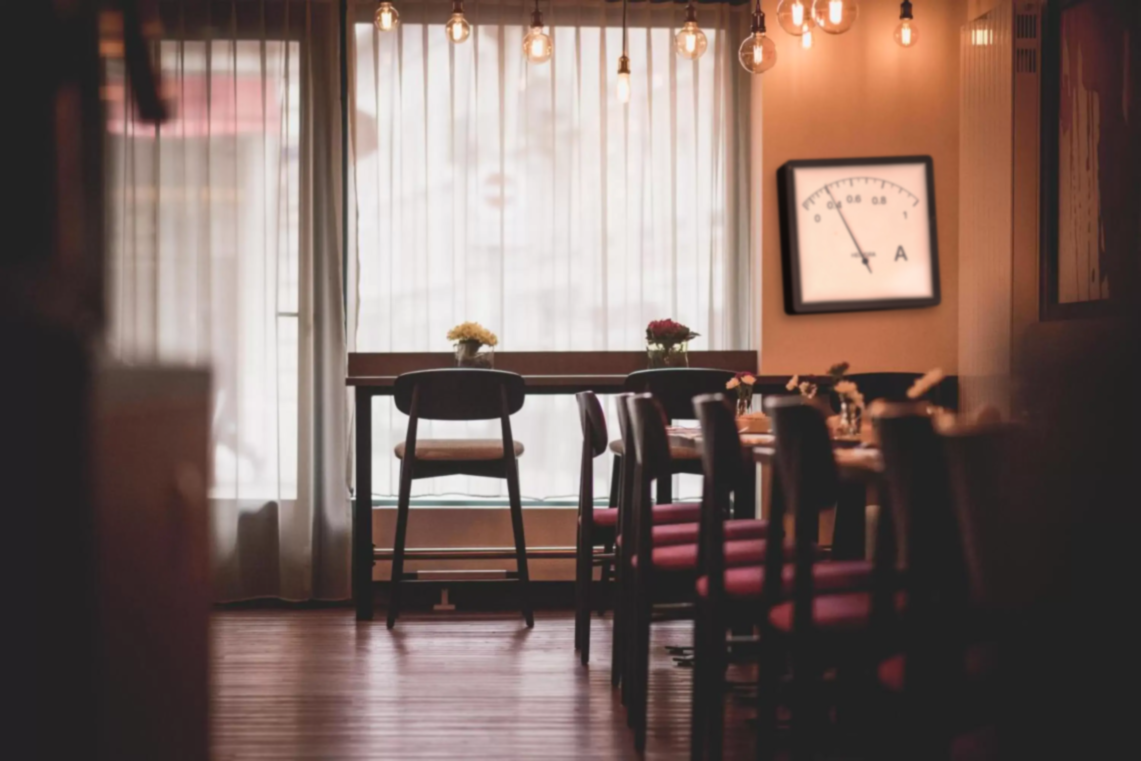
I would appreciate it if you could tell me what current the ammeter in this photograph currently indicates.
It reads 0.4 A
